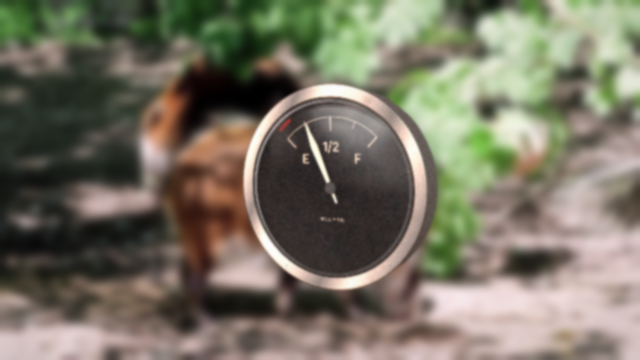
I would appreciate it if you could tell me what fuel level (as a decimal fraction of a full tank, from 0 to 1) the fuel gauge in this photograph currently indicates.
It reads 0.25
